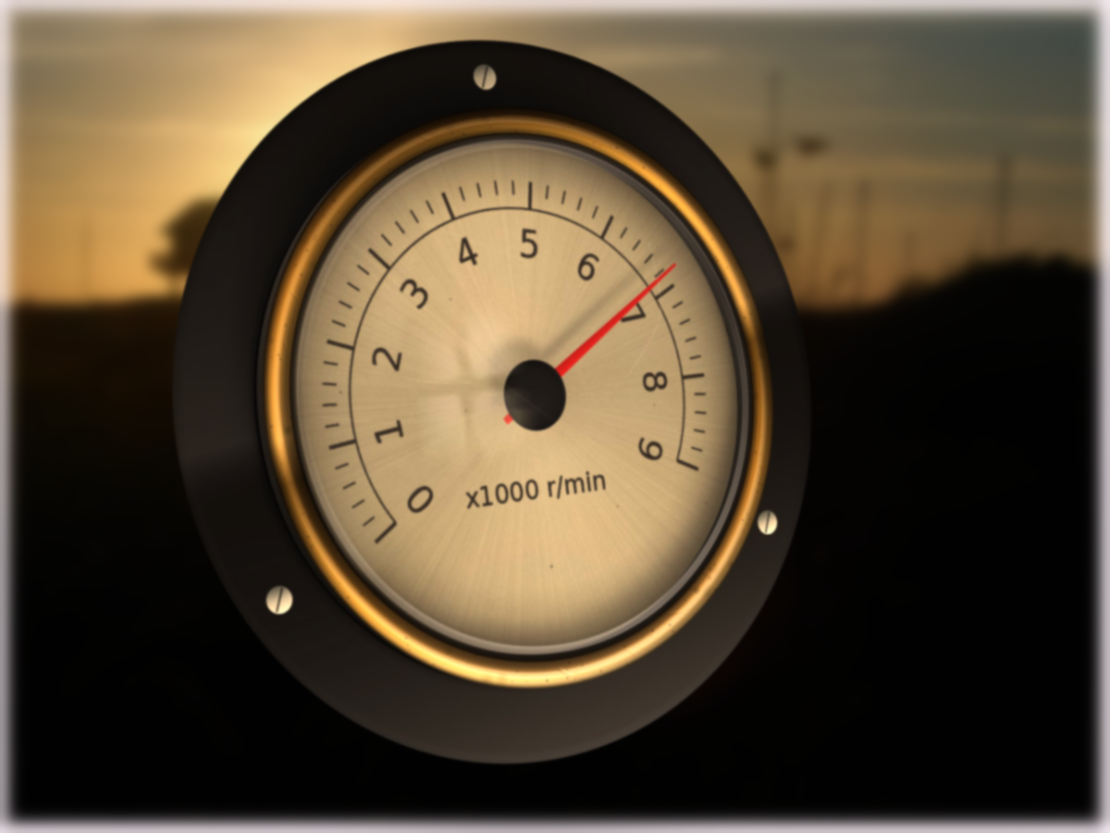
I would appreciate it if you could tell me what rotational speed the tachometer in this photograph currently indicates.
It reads 6800 rpm
